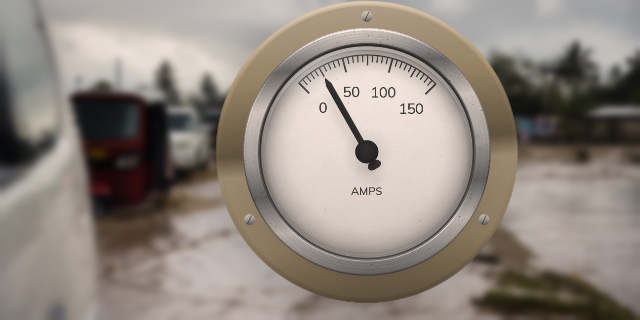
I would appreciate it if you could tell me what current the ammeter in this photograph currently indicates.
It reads 25 A
